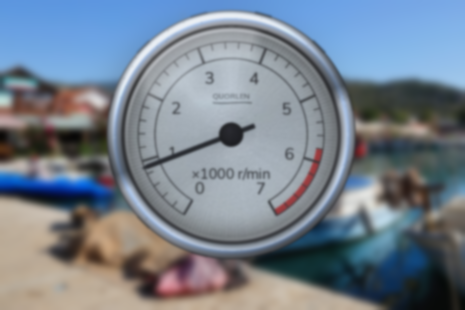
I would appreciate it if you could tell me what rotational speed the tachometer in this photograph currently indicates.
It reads 900 rpm
